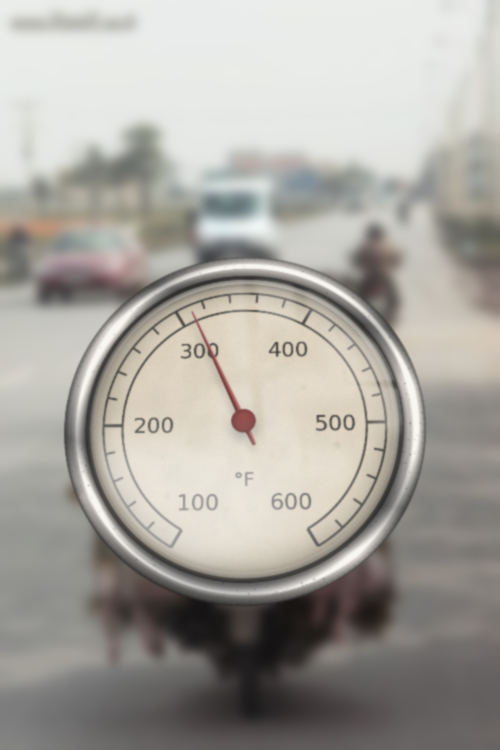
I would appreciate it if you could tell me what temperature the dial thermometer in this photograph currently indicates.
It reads 310 °F
